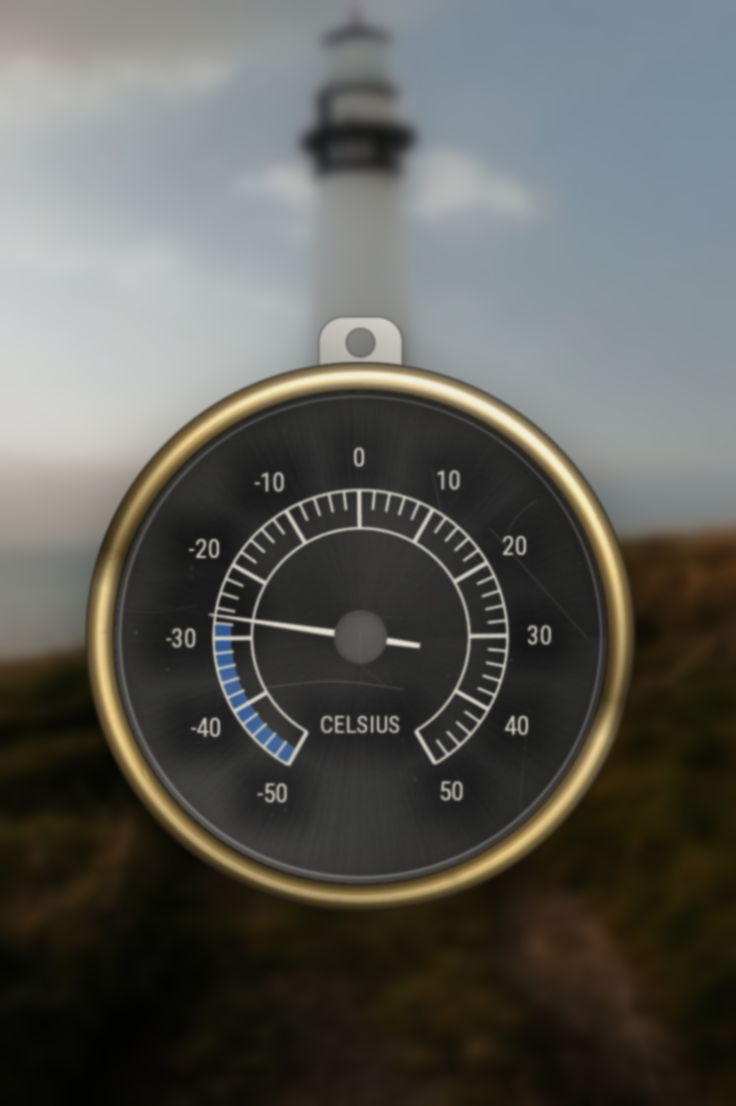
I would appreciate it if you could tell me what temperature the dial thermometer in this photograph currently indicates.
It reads -27 °C
